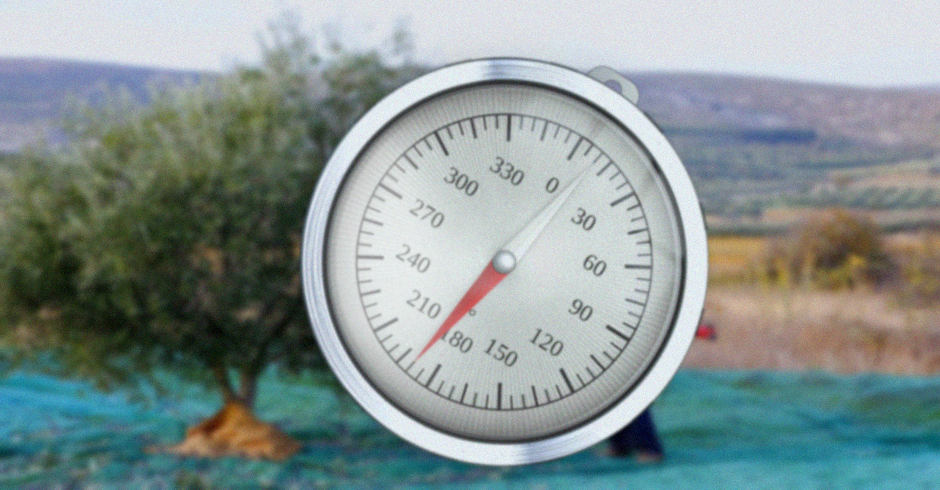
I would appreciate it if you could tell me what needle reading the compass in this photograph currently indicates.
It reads 190 °
